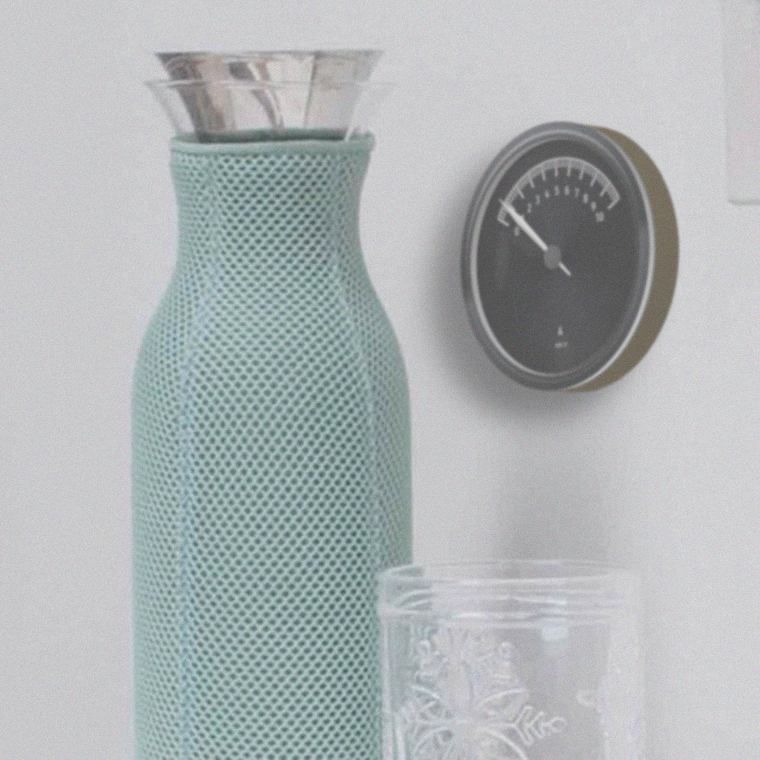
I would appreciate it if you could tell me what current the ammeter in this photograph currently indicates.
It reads 1 A
